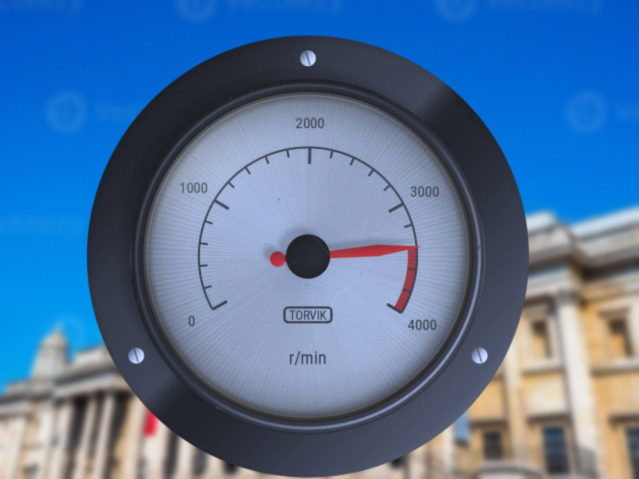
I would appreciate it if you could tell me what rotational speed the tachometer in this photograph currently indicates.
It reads 3400 rpm
